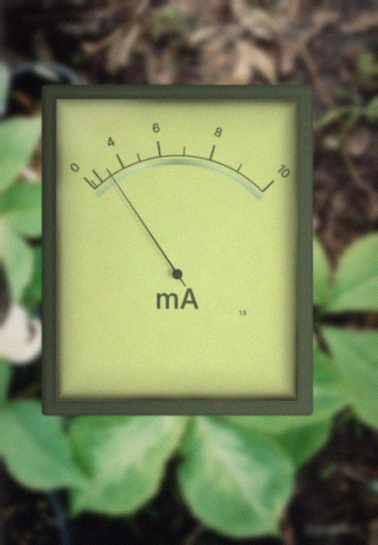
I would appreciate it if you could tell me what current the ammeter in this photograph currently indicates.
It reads 3 mA
